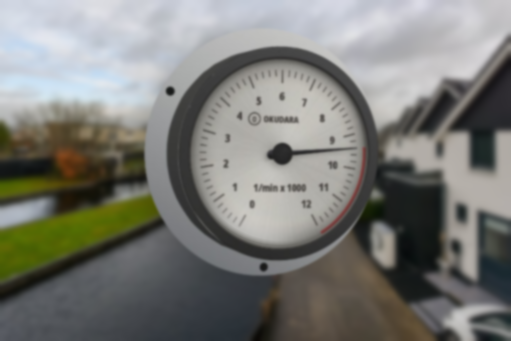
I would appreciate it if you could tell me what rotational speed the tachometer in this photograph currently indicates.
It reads 9400 rpm
